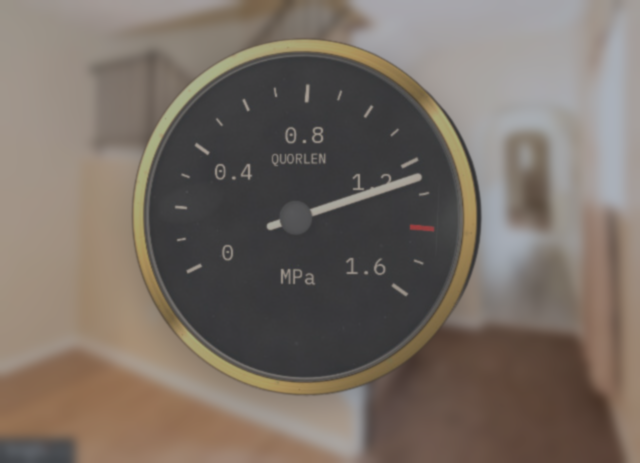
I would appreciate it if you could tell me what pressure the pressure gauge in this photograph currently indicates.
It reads 1.25 MPa
